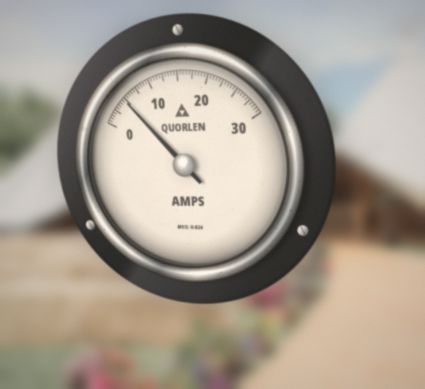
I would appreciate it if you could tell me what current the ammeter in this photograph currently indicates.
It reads 5 A
